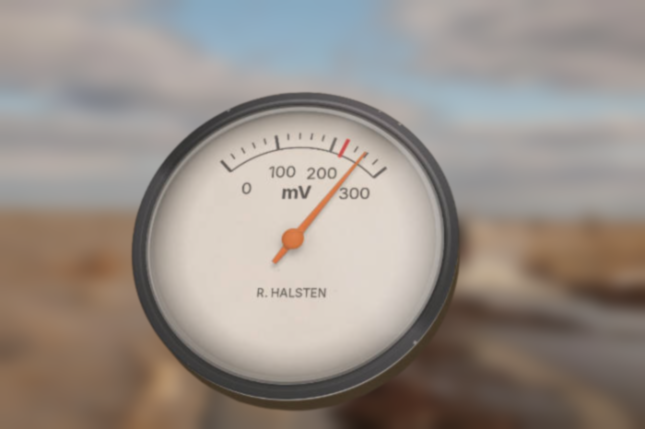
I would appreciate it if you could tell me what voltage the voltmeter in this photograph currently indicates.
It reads 260 mV
